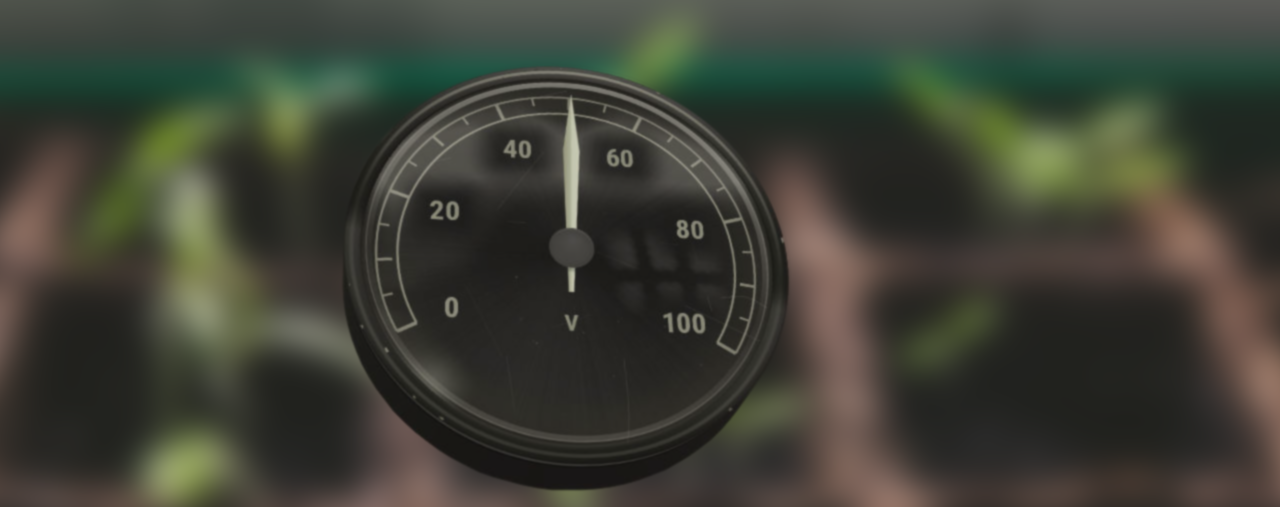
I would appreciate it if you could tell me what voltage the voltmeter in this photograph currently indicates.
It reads 50 V
